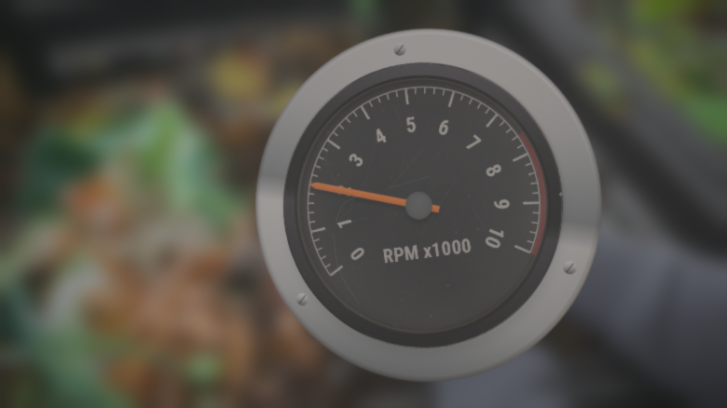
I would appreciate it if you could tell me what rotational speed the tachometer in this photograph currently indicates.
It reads 2000 rpm
